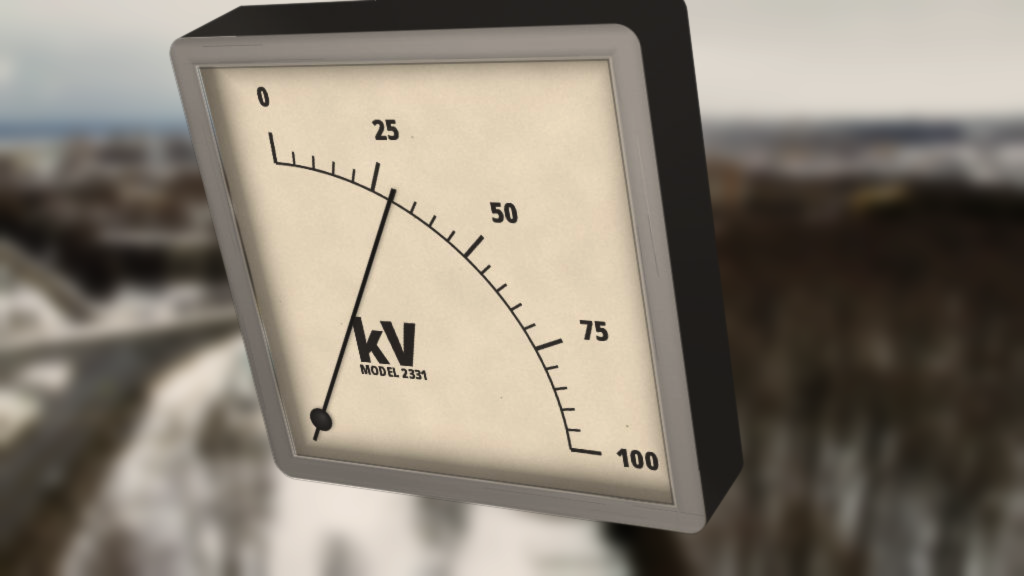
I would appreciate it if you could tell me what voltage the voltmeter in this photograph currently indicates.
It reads 30 kV
